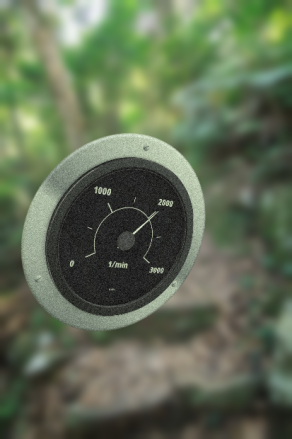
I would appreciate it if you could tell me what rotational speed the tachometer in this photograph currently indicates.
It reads 2000 rpm
